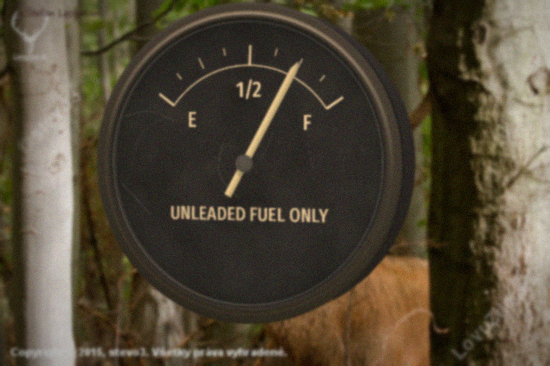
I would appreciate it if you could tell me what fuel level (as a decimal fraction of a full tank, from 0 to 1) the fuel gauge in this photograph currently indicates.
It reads 0.75
